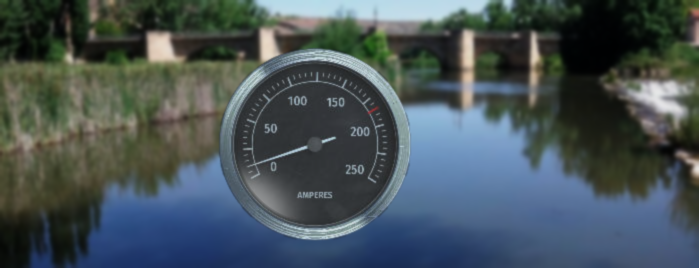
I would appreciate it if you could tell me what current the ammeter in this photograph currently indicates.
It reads 10 A
